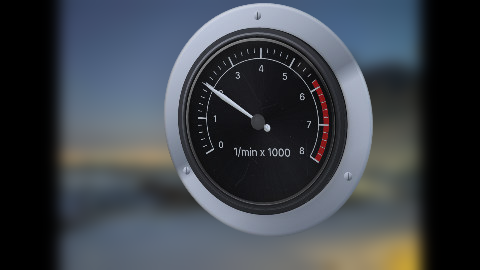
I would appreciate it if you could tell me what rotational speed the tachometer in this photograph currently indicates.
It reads 2000 rpm
